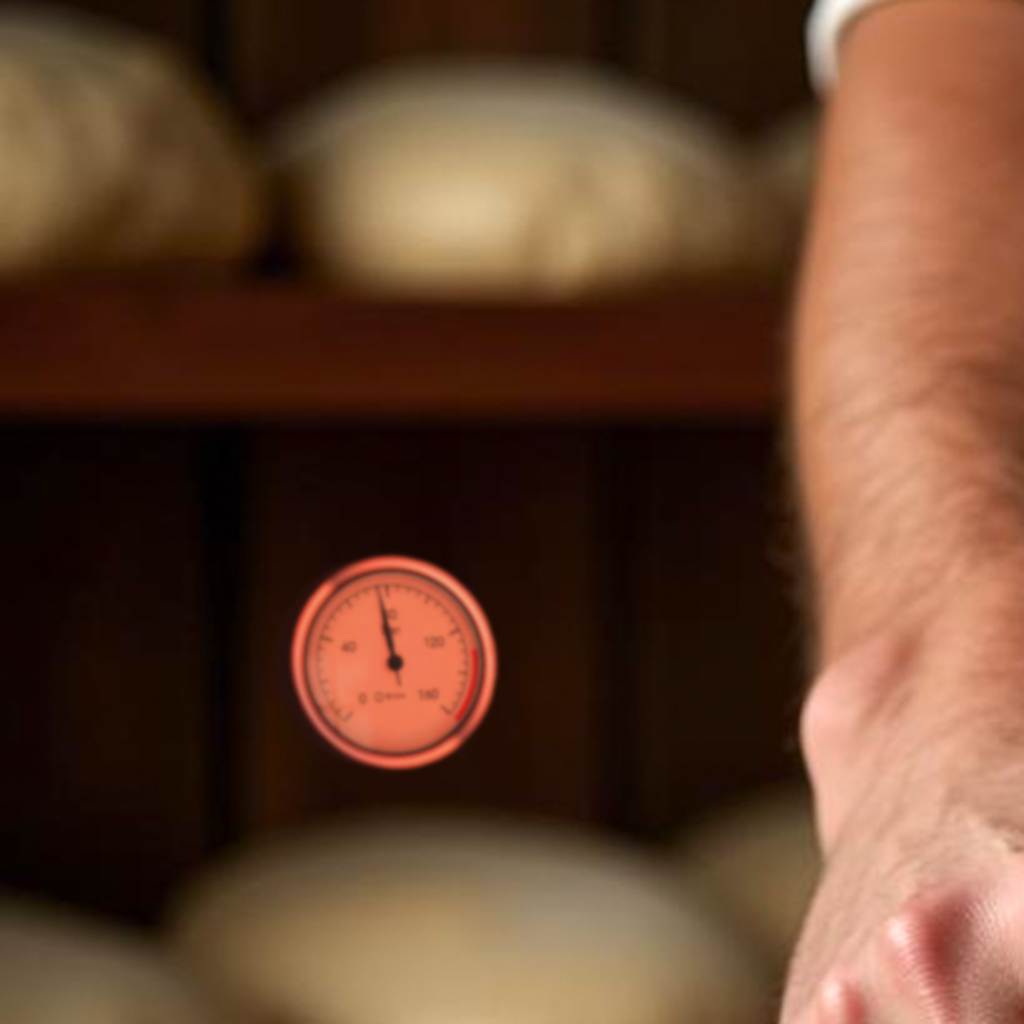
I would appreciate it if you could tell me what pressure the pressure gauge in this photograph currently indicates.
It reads 75 bar
